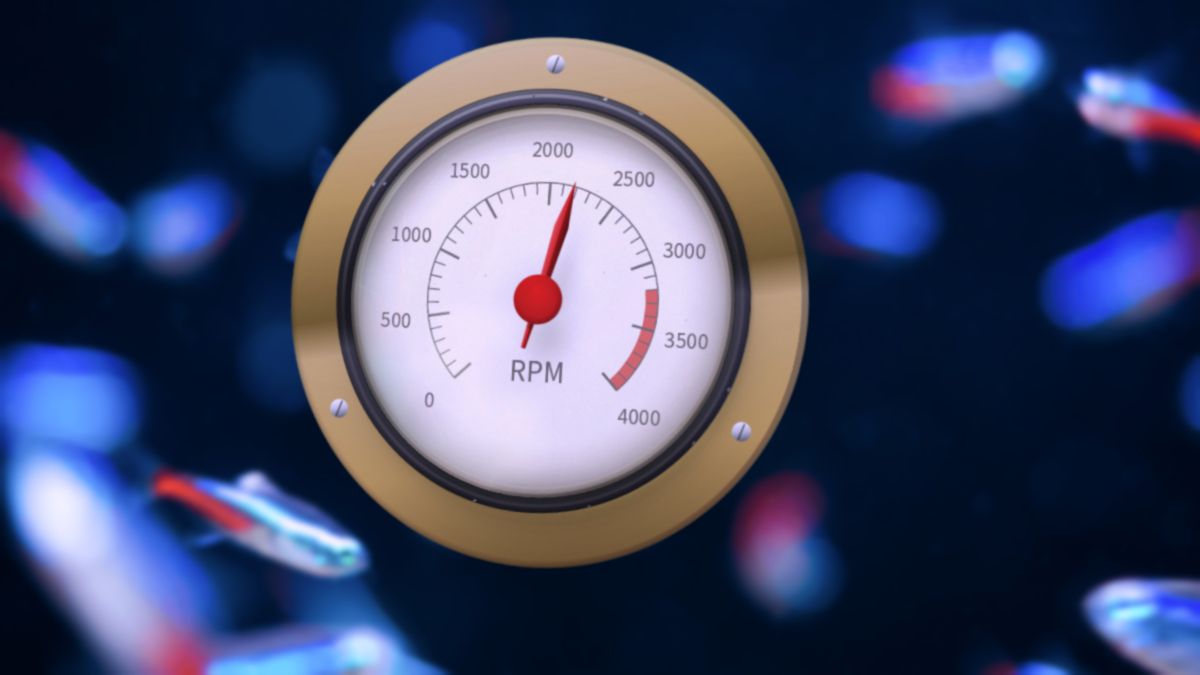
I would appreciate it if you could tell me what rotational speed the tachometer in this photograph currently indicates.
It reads 2200 rpm
